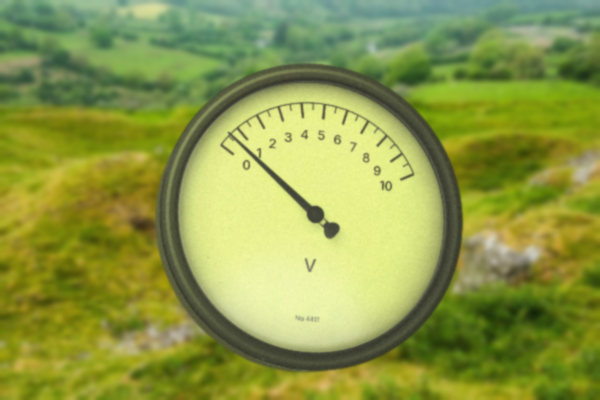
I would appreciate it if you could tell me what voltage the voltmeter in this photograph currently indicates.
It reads 0.5 V
